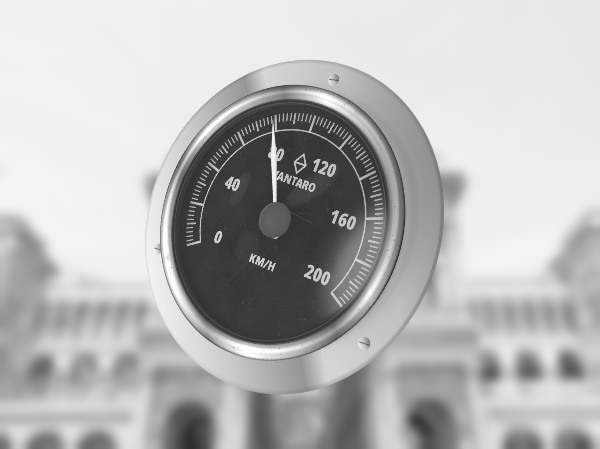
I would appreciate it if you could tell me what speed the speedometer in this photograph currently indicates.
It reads 80 km/h
